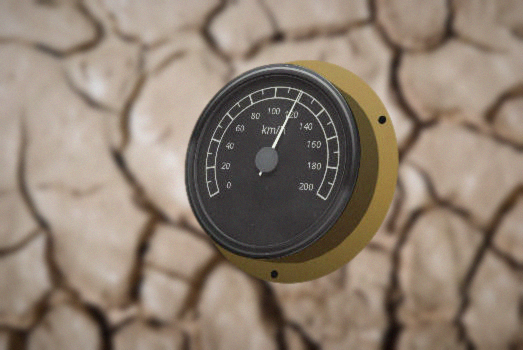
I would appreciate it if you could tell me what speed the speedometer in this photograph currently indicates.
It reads 120 km/h
